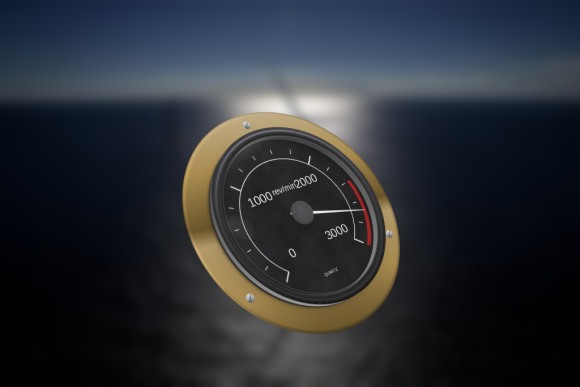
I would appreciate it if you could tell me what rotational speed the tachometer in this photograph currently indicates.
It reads 2700 rpm
